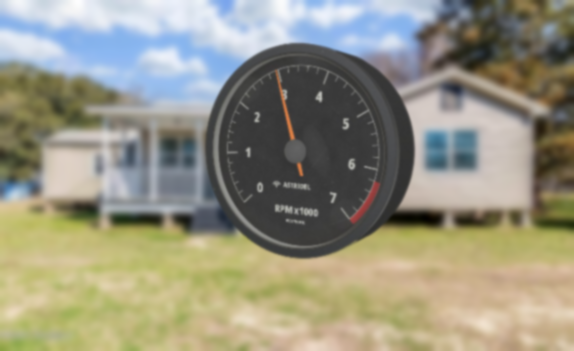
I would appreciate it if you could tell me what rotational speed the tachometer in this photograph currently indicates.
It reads 3000 rpm
